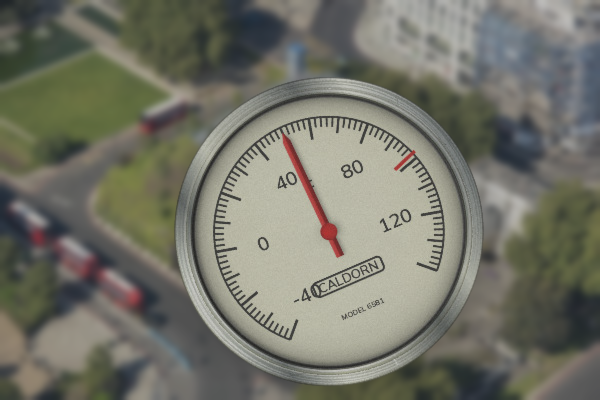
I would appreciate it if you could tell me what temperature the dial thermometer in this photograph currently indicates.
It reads 50 °F
